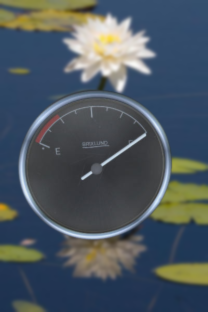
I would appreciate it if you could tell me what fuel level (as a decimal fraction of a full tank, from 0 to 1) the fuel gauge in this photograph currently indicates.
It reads 1
